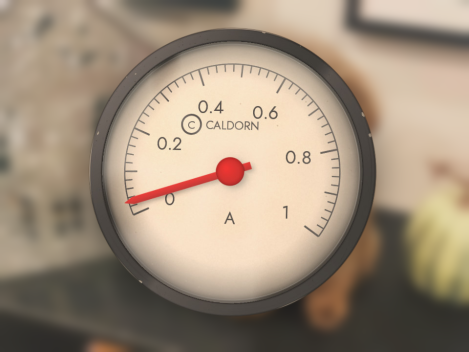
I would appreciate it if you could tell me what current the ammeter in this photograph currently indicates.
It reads 0.03 A
